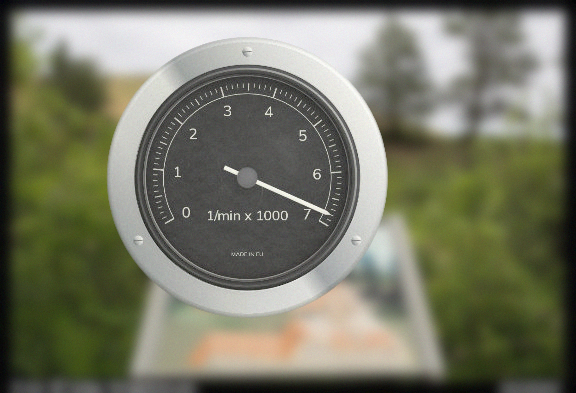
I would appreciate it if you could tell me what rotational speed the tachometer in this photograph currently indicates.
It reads 6800 rpm
